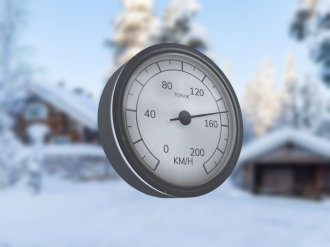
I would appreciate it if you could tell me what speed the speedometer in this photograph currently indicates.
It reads 150 km/h
